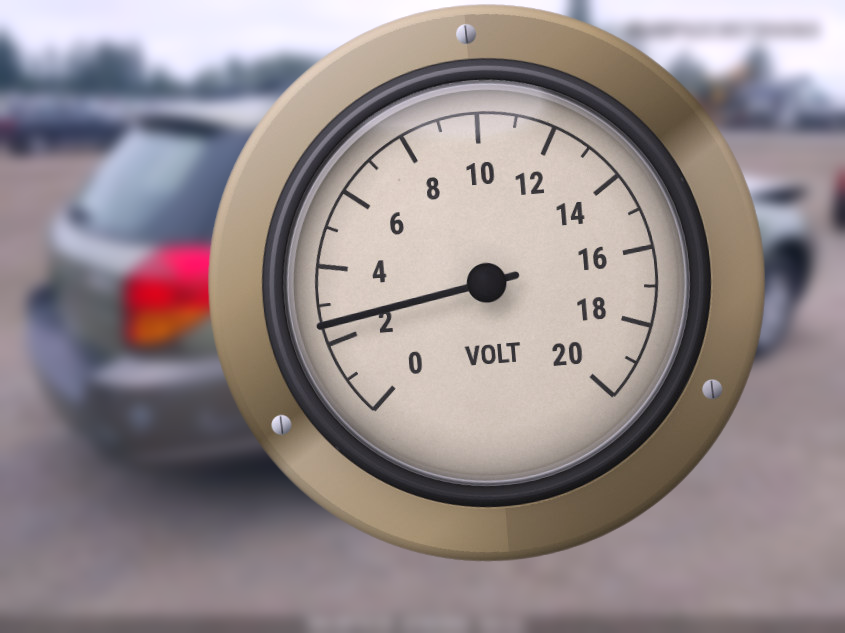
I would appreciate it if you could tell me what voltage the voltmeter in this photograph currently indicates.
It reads 2.5 V
